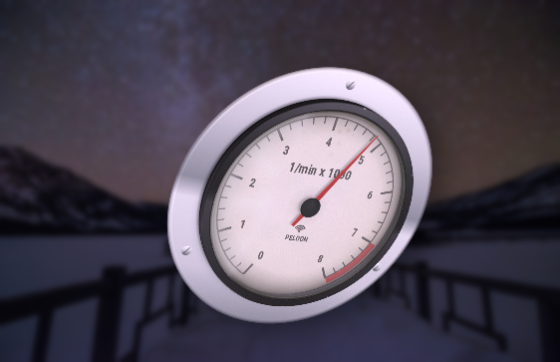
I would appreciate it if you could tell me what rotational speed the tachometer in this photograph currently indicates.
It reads 4800 rpm
